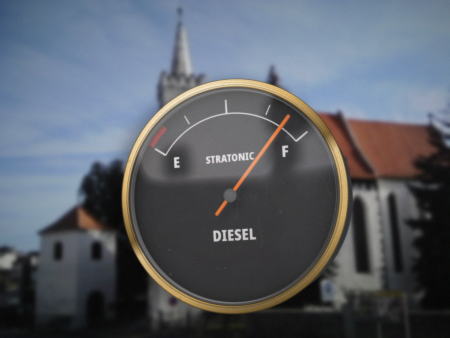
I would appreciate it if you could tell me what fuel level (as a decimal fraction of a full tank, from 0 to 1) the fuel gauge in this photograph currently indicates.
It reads 0.875
